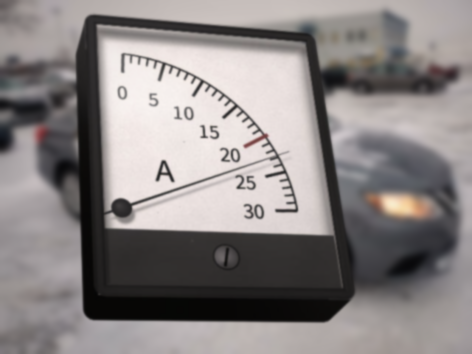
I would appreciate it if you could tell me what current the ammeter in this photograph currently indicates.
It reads 23 A
